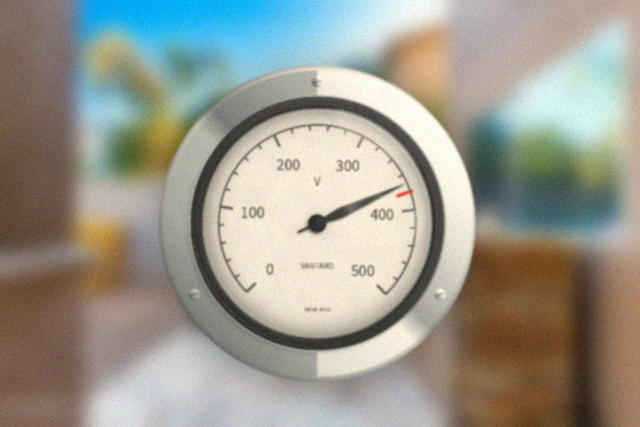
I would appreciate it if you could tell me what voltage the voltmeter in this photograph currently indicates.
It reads 370 V
